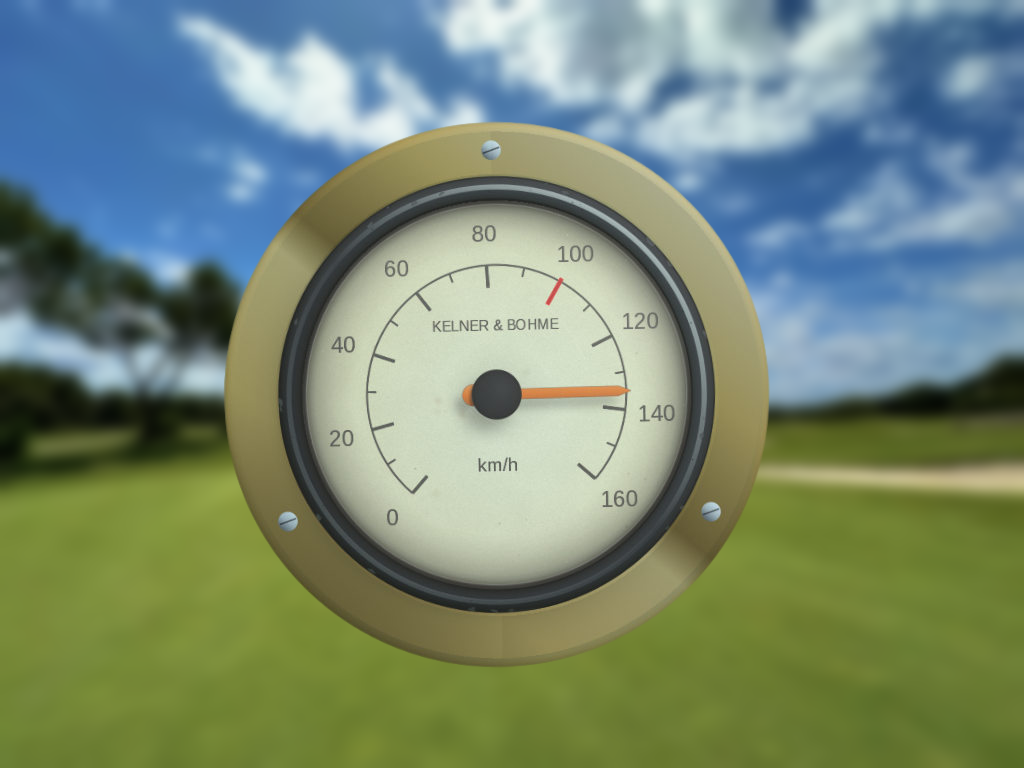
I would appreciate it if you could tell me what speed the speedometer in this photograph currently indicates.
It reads 135 km/h
